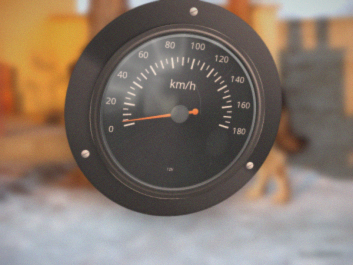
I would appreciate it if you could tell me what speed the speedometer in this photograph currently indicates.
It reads 5 km/h
